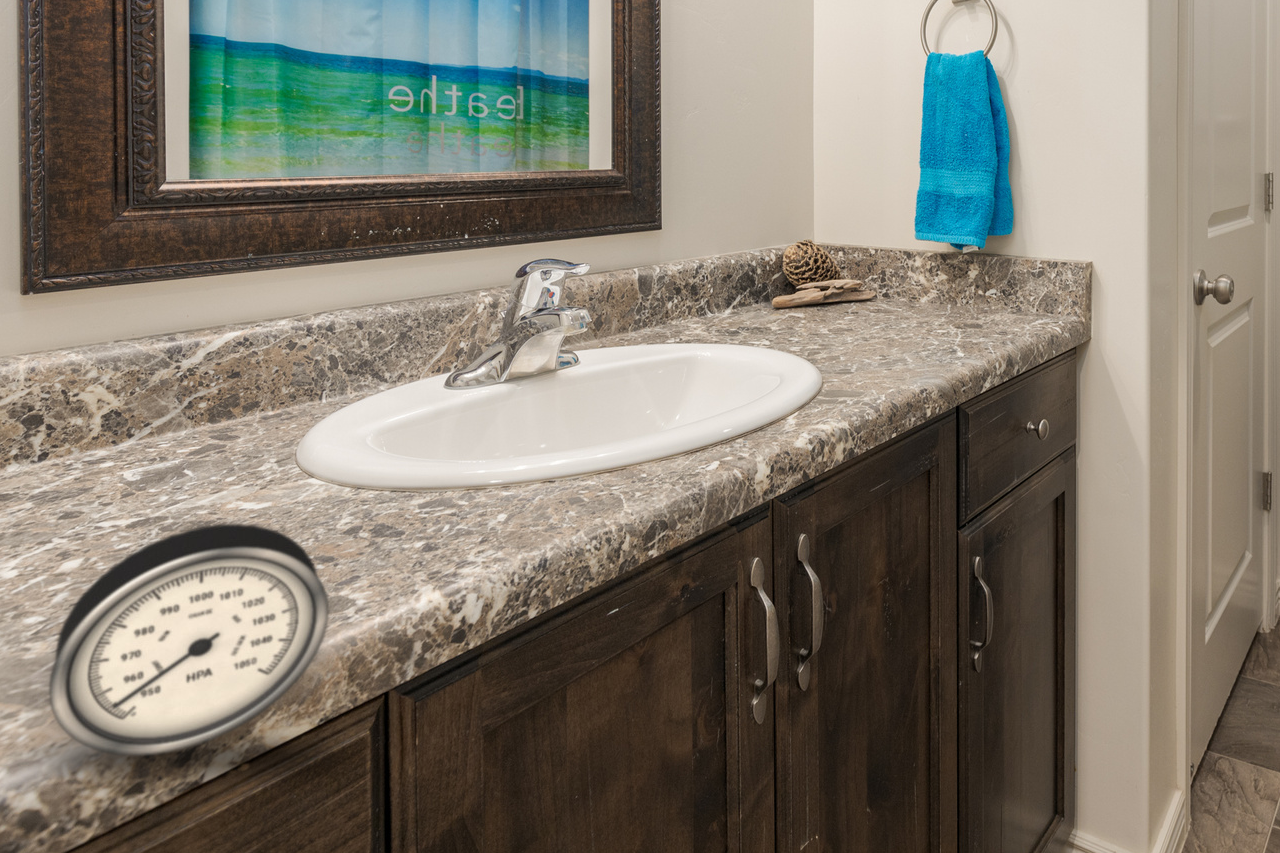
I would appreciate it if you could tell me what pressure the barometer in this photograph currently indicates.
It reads 955 hPa
